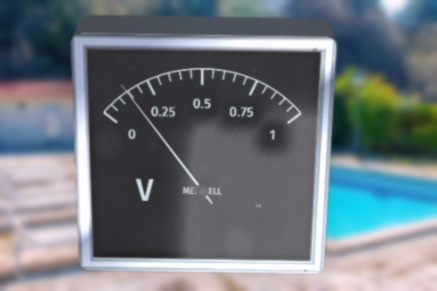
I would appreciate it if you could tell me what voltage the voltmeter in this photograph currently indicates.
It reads 0.15 V
